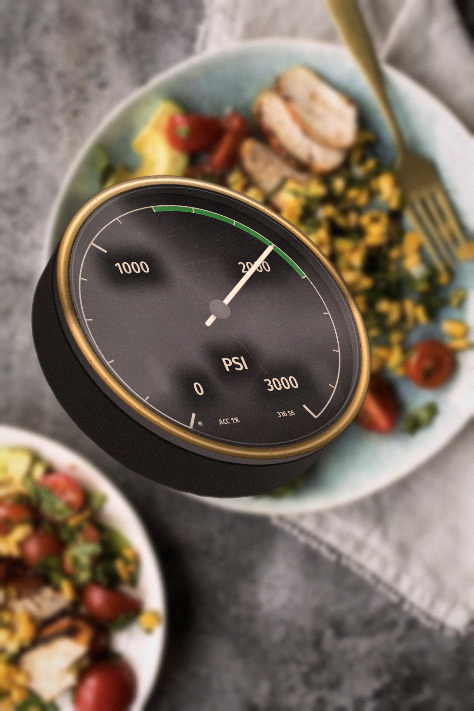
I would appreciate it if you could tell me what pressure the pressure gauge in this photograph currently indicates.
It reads 2000 psi
